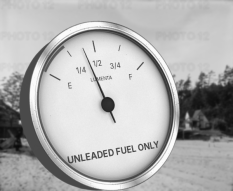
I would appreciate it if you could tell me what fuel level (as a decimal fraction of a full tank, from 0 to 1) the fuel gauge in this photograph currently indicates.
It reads 0.375
